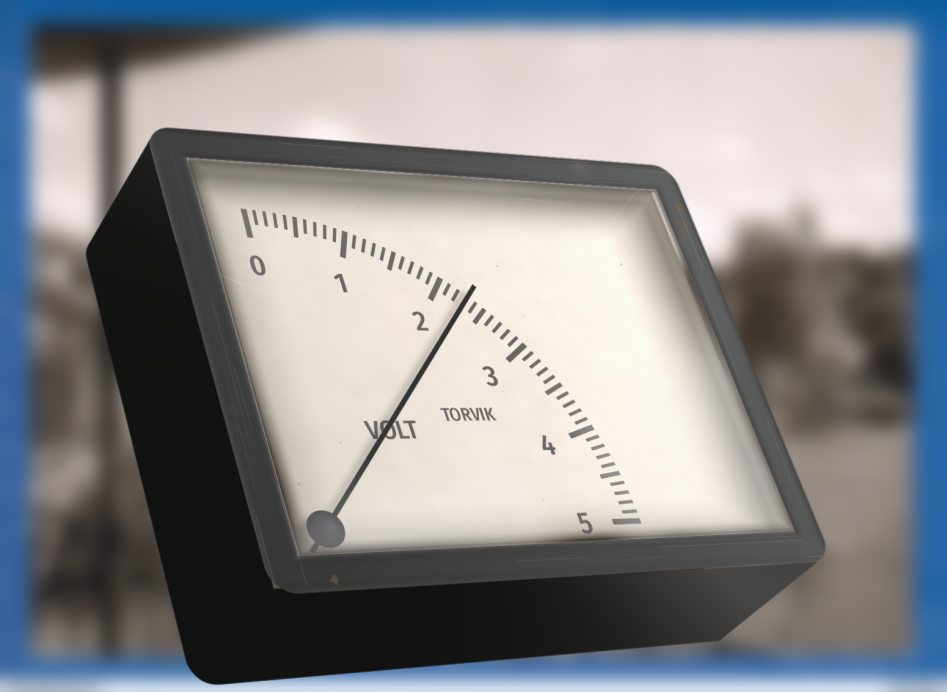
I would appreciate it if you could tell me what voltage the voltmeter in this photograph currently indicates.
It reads 2.3 V
